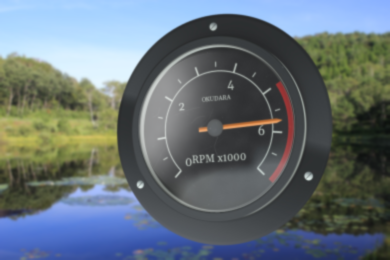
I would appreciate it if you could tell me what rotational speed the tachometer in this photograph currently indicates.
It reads 5750 rpm
